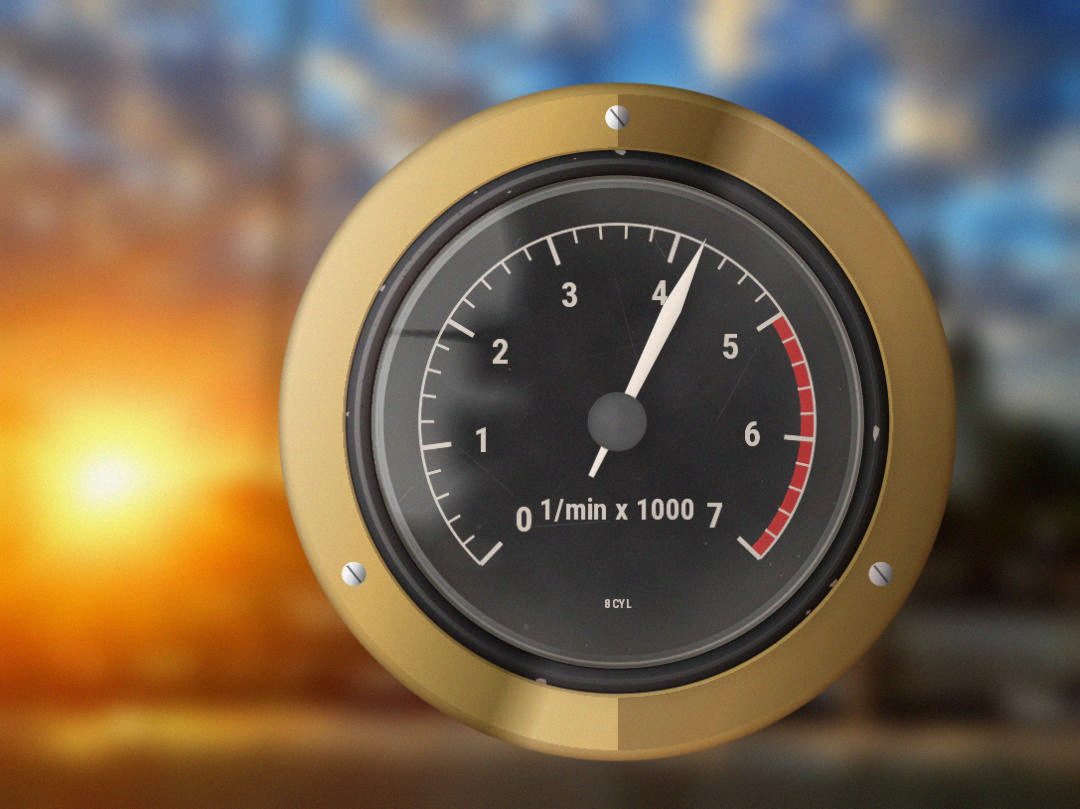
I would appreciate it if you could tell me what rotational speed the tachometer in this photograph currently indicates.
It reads 4200 rpm
